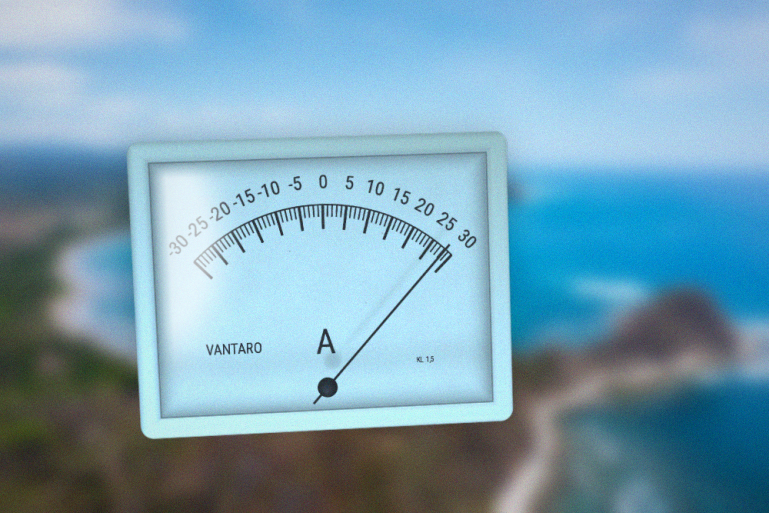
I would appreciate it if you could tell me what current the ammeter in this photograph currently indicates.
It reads 28 A
